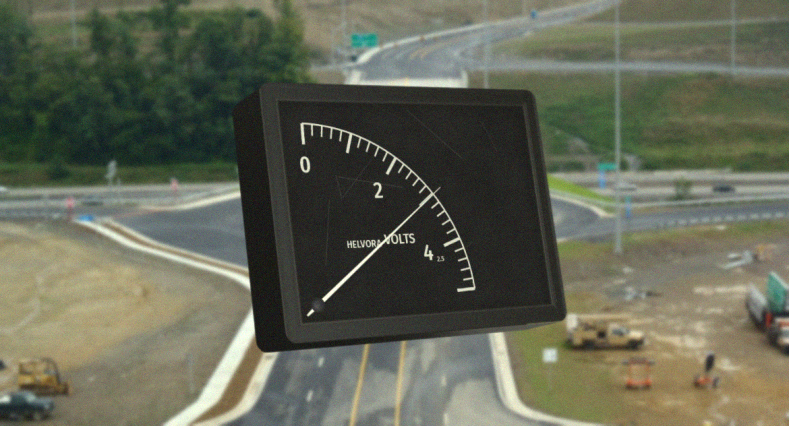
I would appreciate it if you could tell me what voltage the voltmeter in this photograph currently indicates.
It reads 3 V
